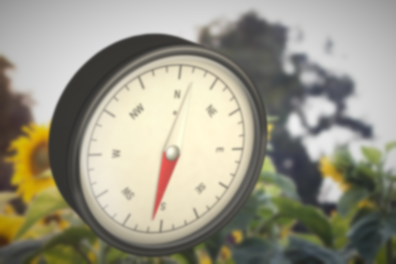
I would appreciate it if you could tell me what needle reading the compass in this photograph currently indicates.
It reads 190 °
